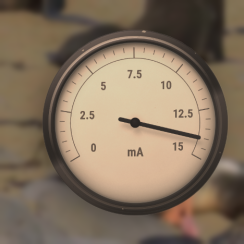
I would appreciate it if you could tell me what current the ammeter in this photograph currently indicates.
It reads 14 mA
